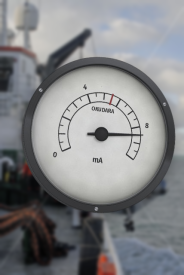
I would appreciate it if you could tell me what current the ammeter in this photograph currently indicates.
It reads 8.5 mA
